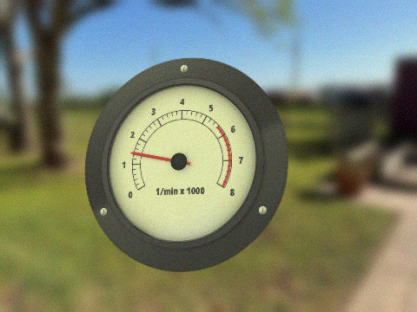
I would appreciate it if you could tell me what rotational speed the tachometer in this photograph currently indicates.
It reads 1400 rpm
